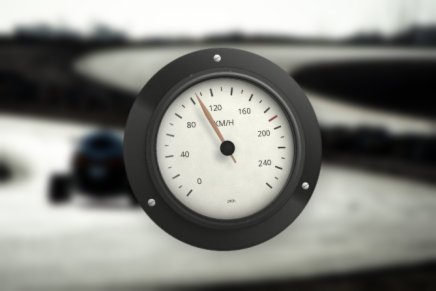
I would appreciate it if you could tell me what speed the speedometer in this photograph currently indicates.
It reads 105 km/h
